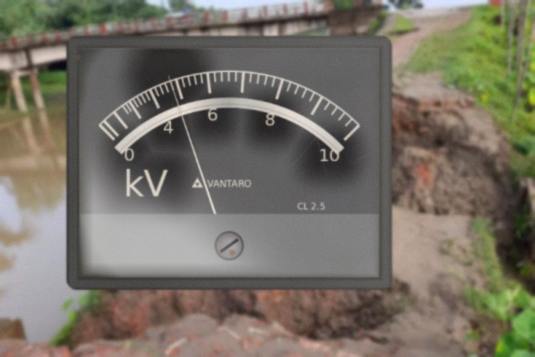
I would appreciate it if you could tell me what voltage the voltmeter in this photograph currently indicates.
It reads 4.8 kV
